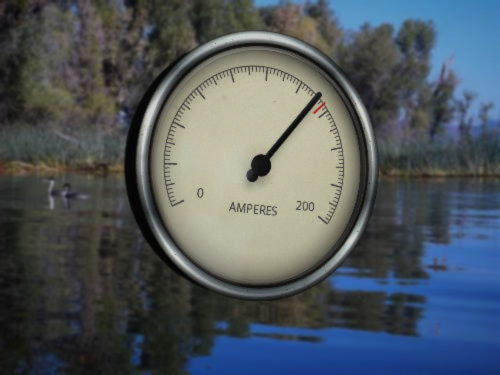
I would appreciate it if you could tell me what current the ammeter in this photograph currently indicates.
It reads 130 A
